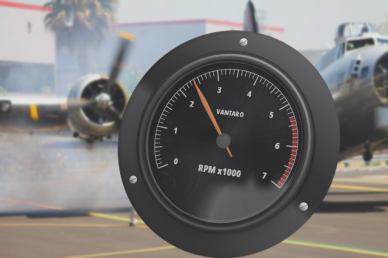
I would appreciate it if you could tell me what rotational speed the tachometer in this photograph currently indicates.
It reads 2400 rpm
